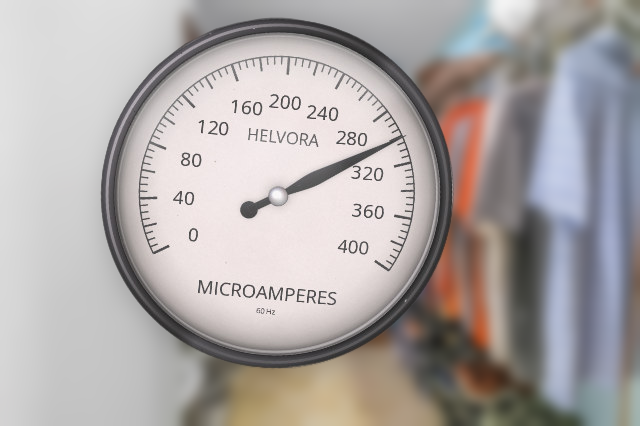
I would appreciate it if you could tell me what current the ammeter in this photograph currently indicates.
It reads 300 µA
